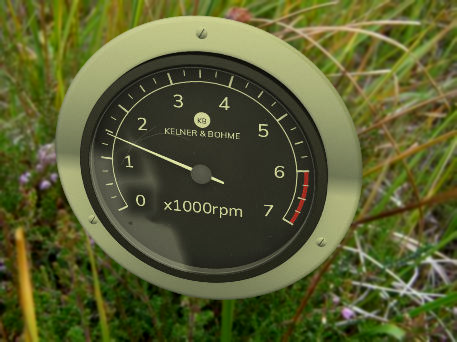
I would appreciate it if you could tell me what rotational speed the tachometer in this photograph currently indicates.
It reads 1500 rpm
